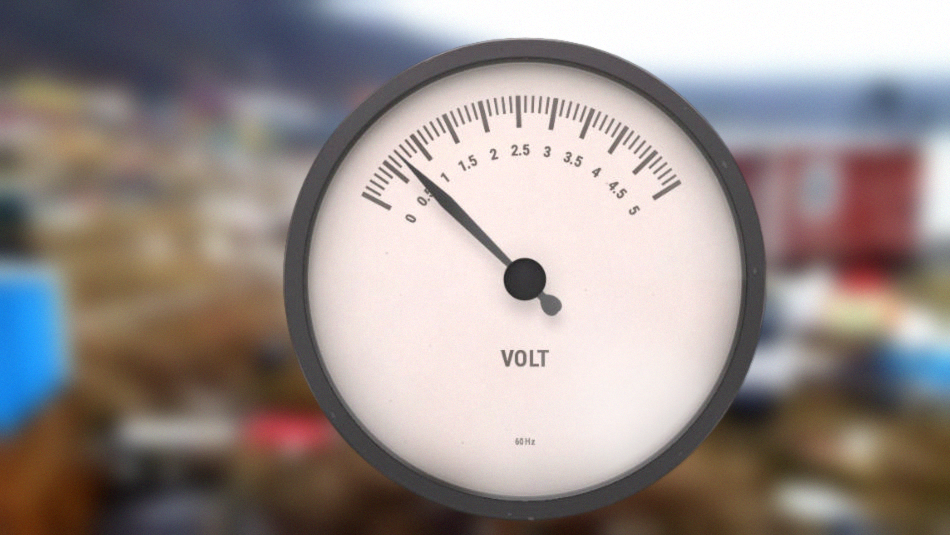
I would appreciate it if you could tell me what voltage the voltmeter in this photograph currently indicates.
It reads 0.7 V
